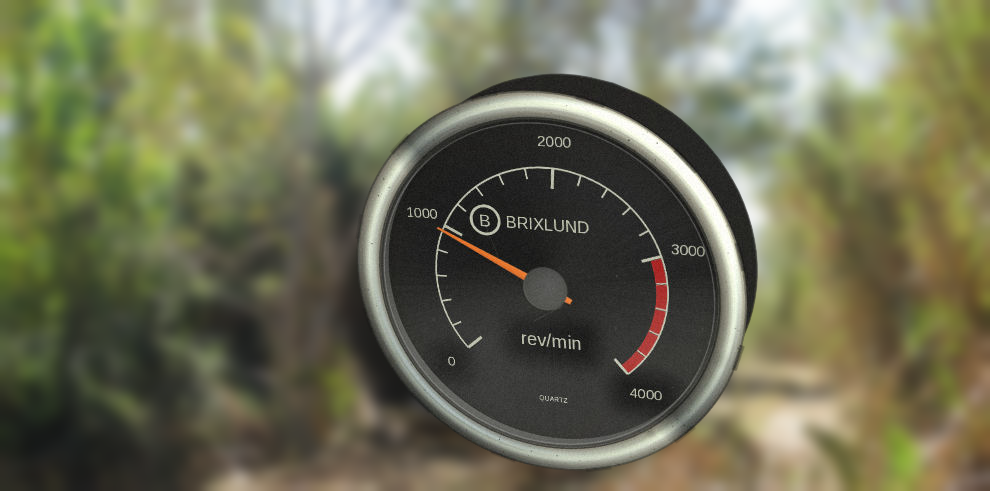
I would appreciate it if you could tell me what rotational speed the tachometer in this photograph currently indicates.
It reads 1000 rpm
